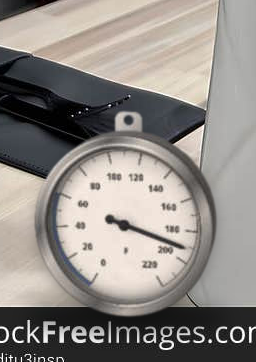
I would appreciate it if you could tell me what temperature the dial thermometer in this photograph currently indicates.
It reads 190 °F
